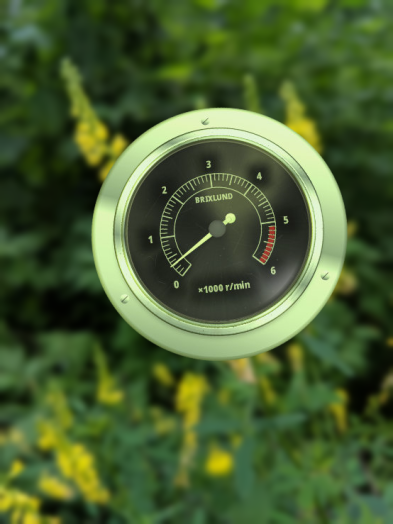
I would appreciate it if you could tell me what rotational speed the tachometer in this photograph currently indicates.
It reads 300 rpm
